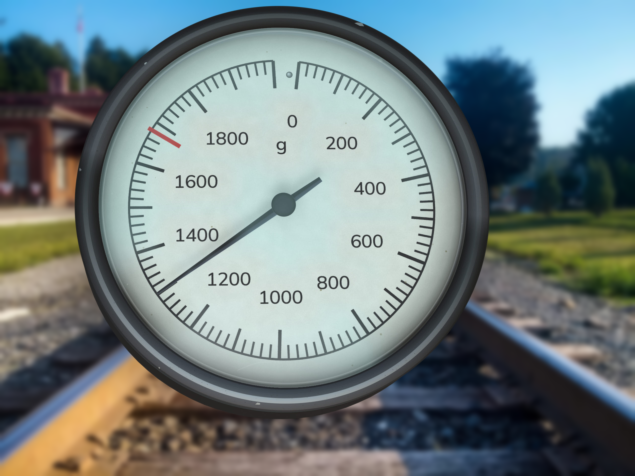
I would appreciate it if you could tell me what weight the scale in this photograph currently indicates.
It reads 1300 g
